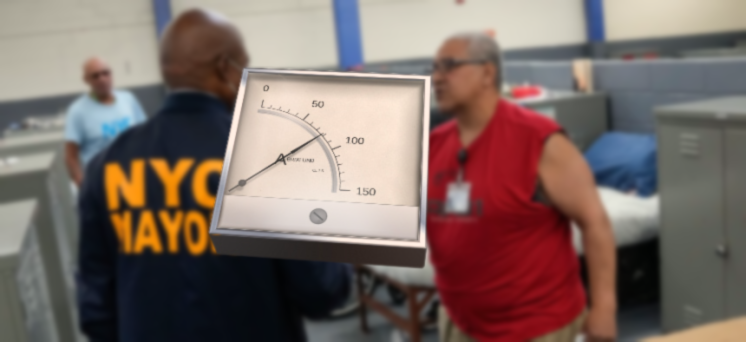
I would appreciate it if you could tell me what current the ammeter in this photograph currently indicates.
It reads 80 A
